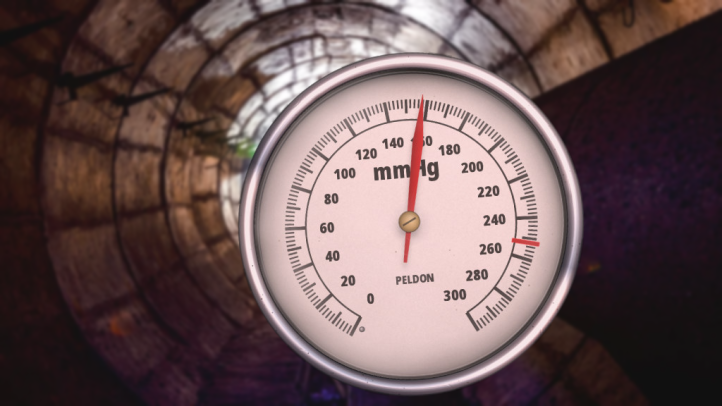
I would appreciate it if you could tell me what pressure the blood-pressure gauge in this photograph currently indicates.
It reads 158 mmHg
